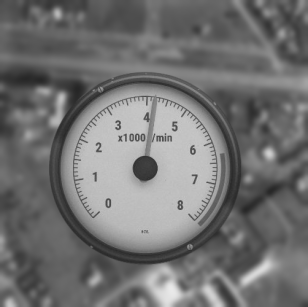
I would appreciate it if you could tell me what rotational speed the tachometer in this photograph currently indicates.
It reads 4200 rpm
